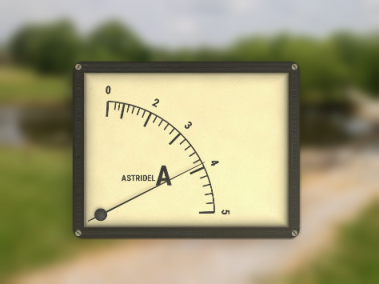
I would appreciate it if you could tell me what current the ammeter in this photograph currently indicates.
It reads 3.9 A
